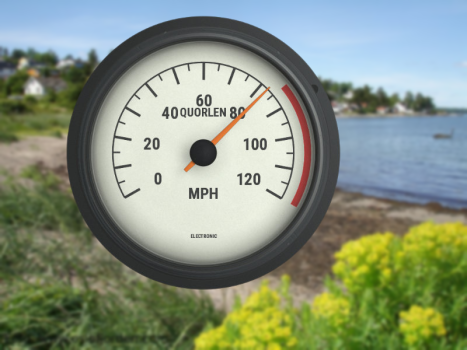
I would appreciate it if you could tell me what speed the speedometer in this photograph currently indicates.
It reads 82.5 mph
